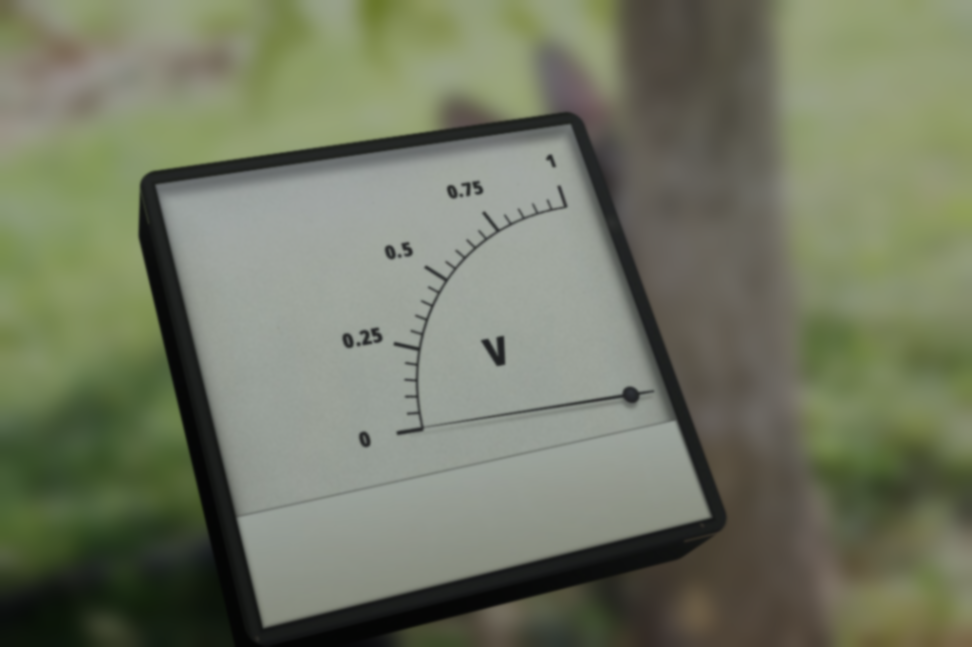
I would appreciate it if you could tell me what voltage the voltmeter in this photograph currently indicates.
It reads 0 V
